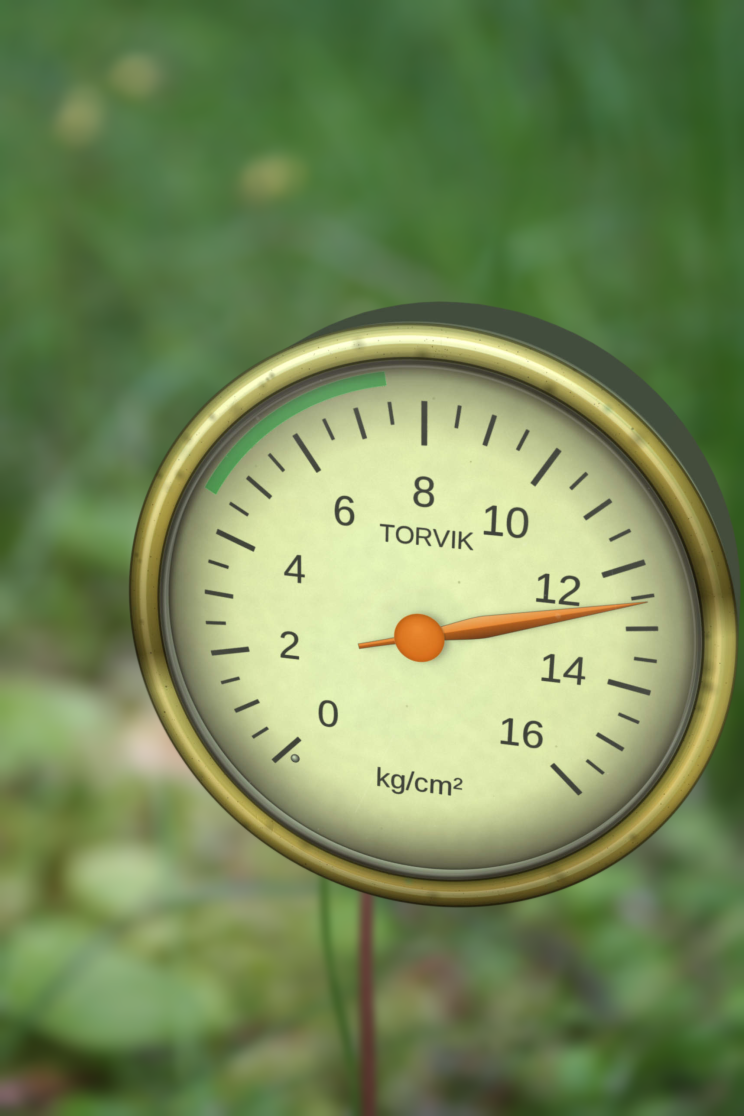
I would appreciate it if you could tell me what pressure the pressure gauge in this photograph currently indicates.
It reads 12.5 kg/cm²
